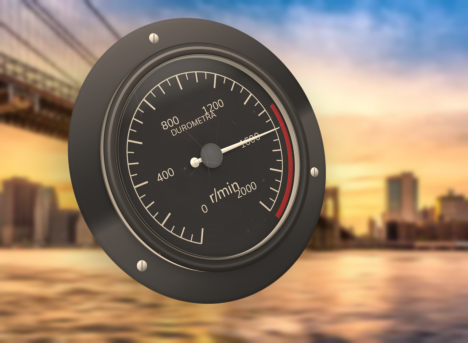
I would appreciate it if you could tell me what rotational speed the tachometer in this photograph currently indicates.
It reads 1600 rpm
